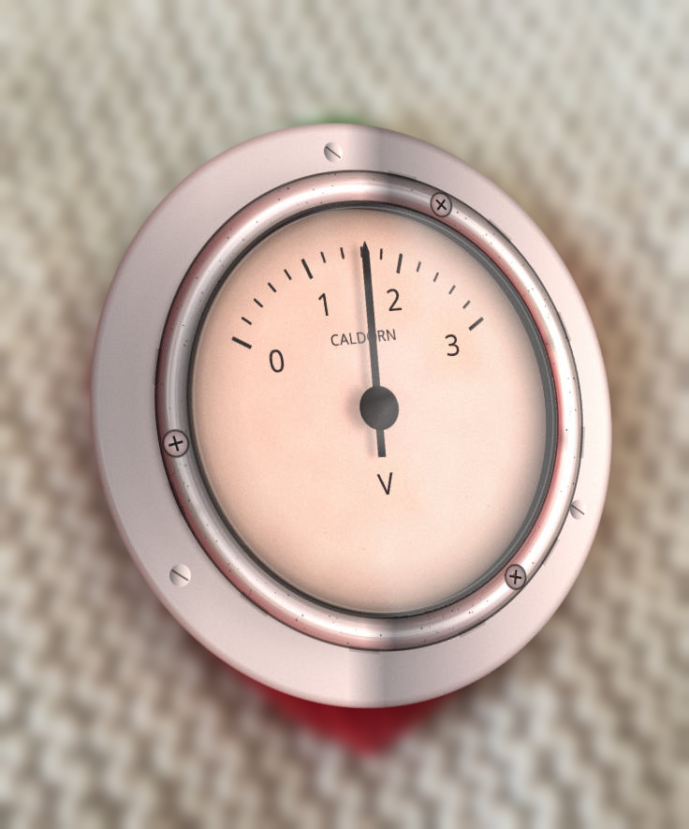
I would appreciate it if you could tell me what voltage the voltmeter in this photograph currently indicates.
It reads 1.6 V
